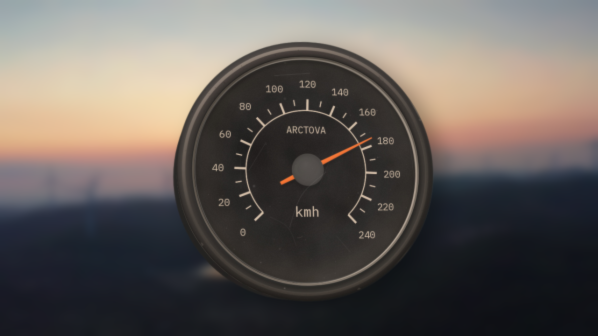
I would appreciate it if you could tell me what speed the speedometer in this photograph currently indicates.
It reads 175 km/h
